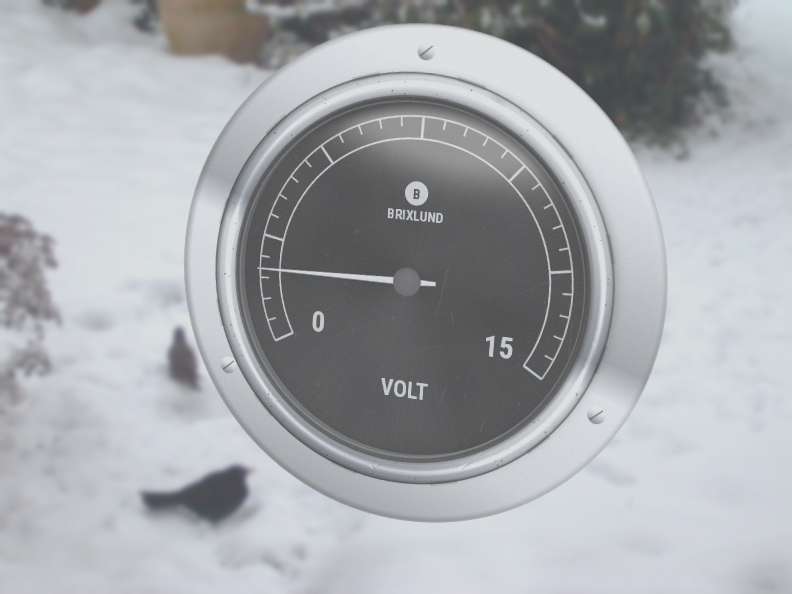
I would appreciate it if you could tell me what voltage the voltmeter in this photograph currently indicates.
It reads 1.75 V
